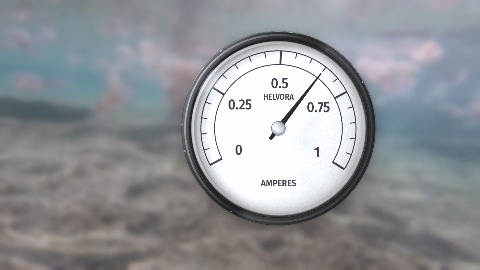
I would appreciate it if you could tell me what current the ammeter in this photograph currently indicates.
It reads 0.65 A
